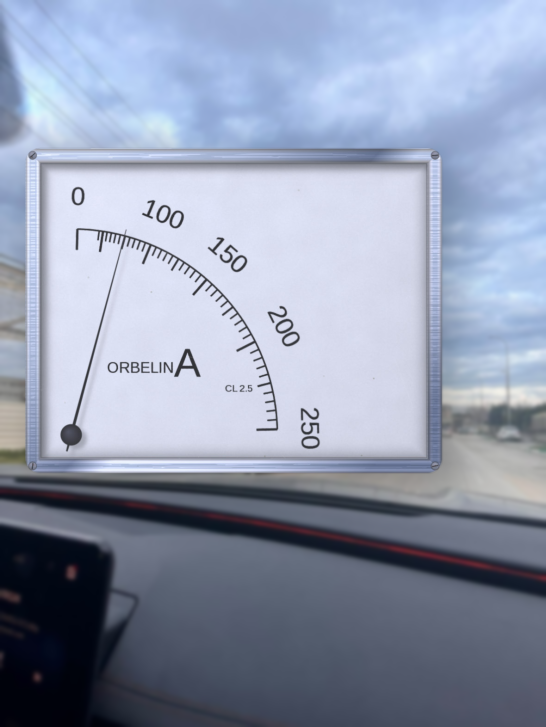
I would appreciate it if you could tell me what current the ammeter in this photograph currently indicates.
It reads 75 A
